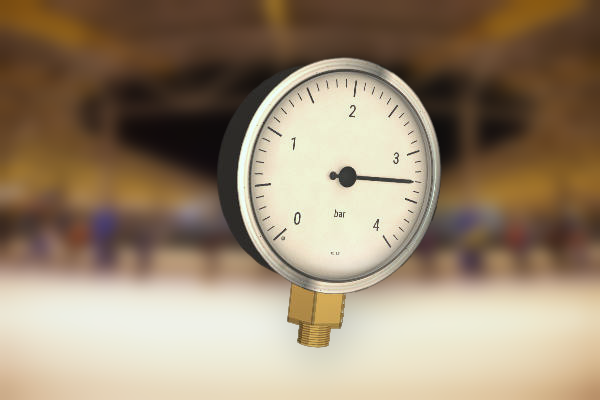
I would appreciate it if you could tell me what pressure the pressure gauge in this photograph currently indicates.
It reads 3.3 bar
